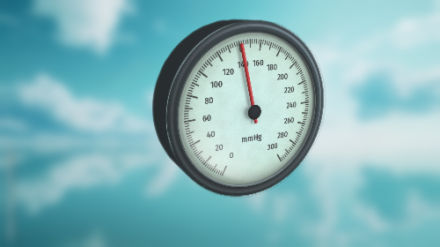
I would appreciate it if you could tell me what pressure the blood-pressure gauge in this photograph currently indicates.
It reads 140 mmHg
